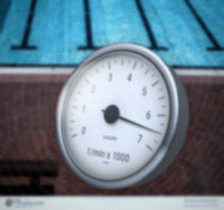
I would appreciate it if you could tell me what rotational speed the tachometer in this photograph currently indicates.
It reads 6500 rpm
